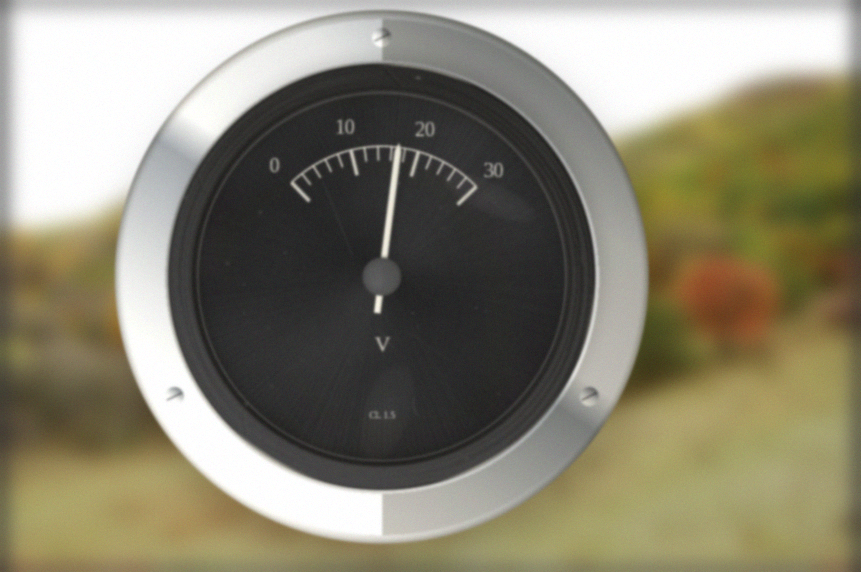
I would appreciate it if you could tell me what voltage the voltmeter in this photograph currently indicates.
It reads 17 V
